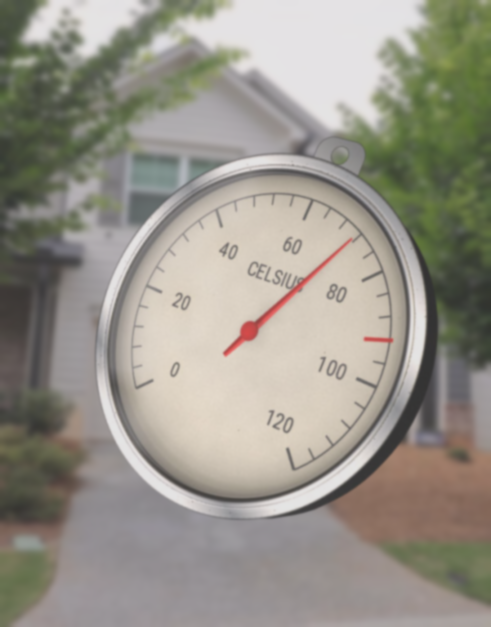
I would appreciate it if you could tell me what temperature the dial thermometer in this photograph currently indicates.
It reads 72 °C
